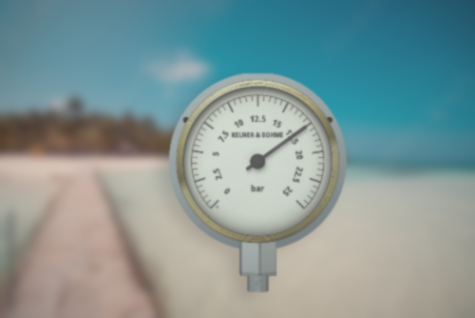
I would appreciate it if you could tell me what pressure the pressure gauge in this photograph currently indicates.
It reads 17.5 bar
